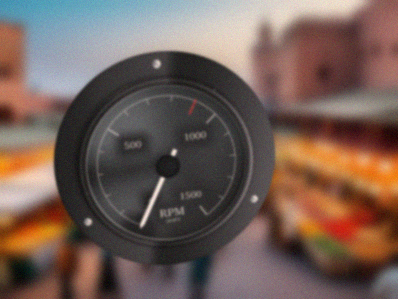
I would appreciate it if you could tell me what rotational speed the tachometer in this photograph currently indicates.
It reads 0 rpm
